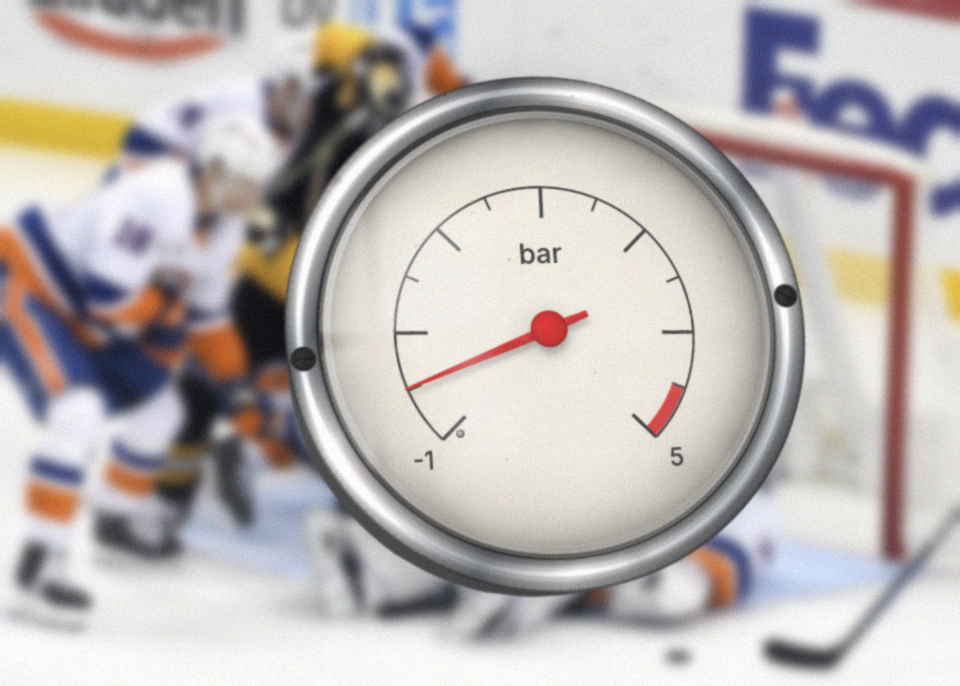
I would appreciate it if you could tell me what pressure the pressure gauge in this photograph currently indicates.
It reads -0.5 bar
